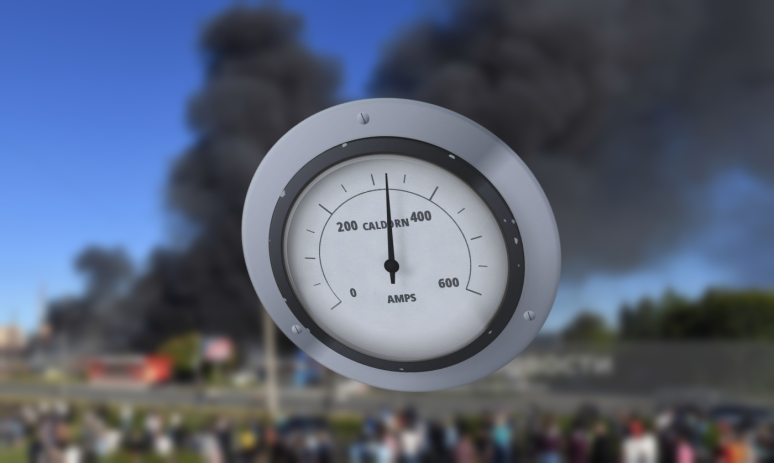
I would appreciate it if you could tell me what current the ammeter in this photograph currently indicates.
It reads 325 A
